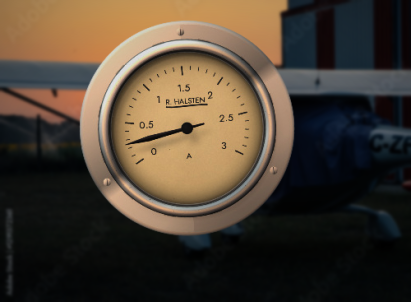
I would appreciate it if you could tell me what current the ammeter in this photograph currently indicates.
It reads 0.25 A
